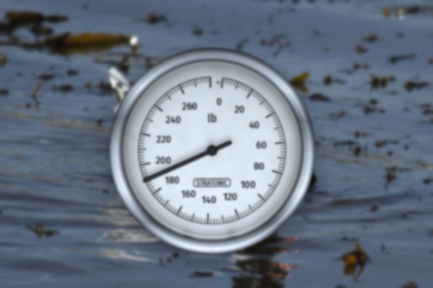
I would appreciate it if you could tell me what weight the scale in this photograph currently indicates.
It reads 190 lb
